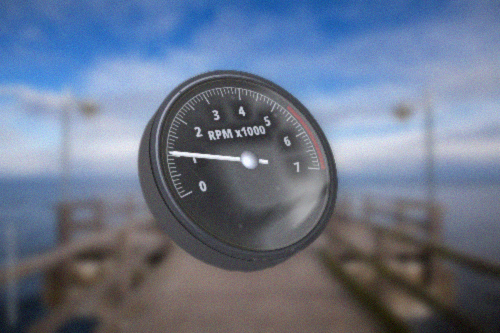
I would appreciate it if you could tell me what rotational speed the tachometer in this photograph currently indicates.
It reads 1000 rpm
